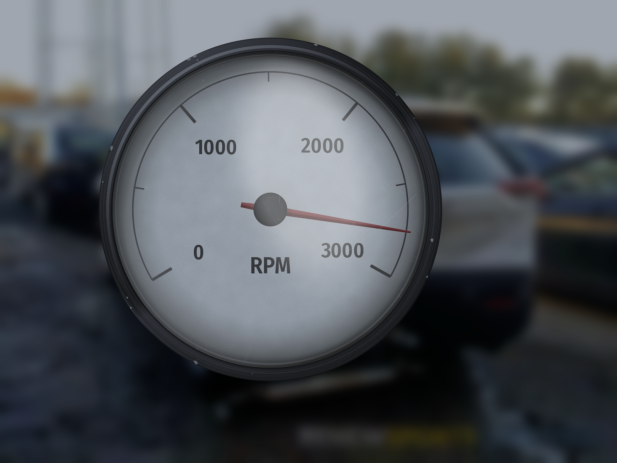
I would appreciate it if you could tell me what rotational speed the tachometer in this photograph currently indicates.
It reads 2750 rpm
